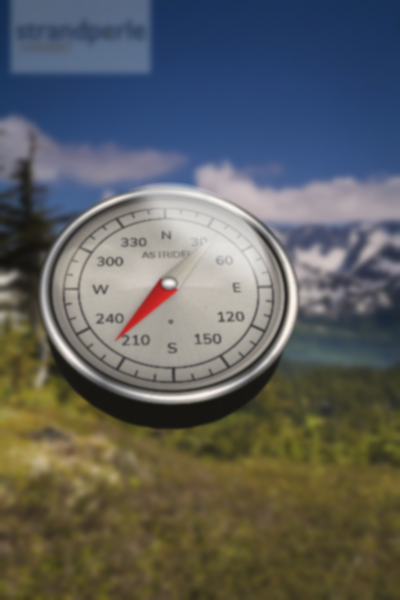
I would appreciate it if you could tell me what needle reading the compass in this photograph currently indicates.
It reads 220 °
